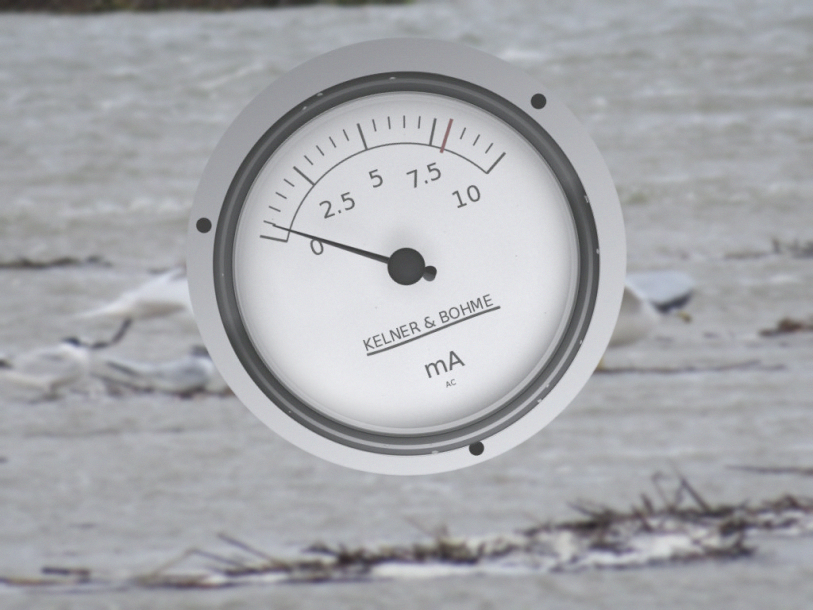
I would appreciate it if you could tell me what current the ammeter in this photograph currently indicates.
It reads 0.5 mA
